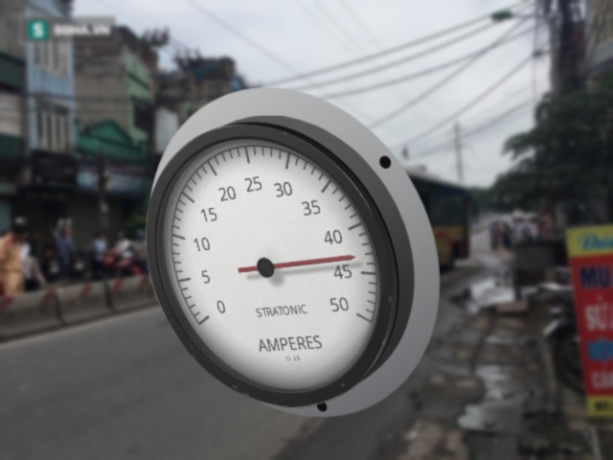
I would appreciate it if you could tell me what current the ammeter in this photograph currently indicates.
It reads 43 A
